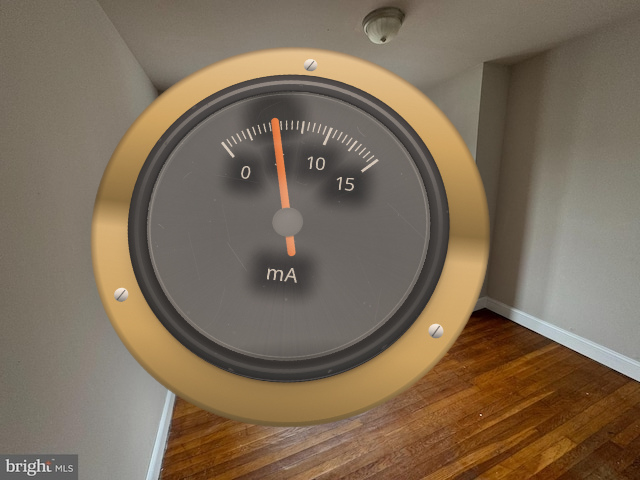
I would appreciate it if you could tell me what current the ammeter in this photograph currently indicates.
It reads 5 mA
